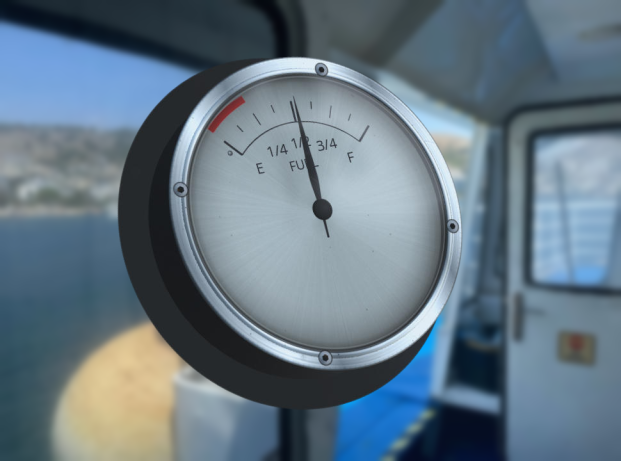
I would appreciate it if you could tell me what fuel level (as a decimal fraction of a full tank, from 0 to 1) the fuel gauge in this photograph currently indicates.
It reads 0.5
